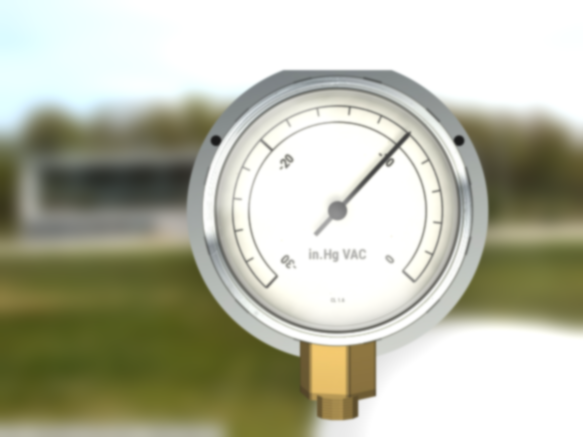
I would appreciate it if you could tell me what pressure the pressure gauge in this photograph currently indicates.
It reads -10 inHg
